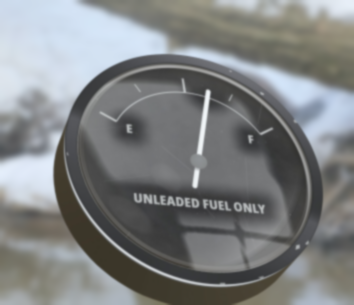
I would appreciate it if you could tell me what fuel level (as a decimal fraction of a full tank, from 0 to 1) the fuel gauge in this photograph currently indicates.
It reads 0.625
